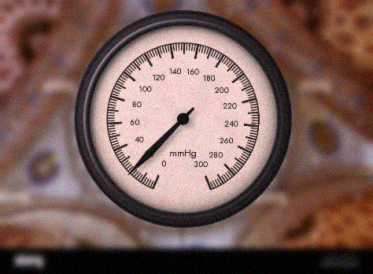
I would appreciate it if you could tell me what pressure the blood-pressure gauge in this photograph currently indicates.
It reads 20 mmHg
